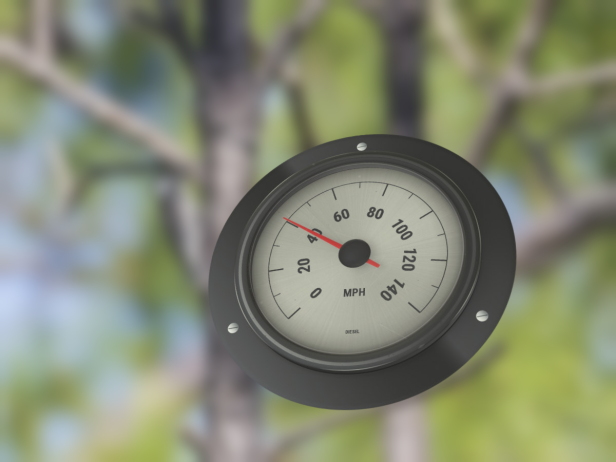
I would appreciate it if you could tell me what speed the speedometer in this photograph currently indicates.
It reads 40 mph
